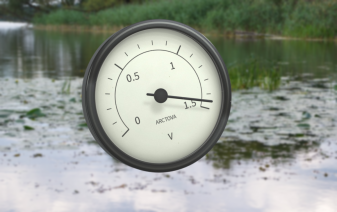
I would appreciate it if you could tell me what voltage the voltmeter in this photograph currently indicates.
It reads 1.45 V
